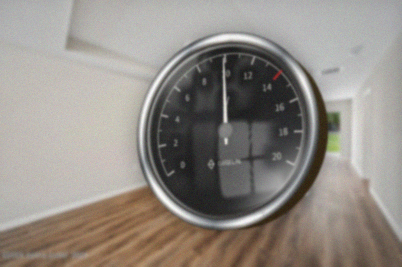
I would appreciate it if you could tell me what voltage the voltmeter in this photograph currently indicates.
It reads 10 V
